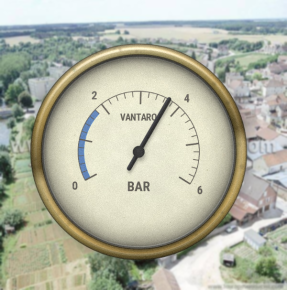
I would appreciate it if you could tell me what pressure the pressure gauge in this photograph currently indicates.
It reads 3.7 bar
